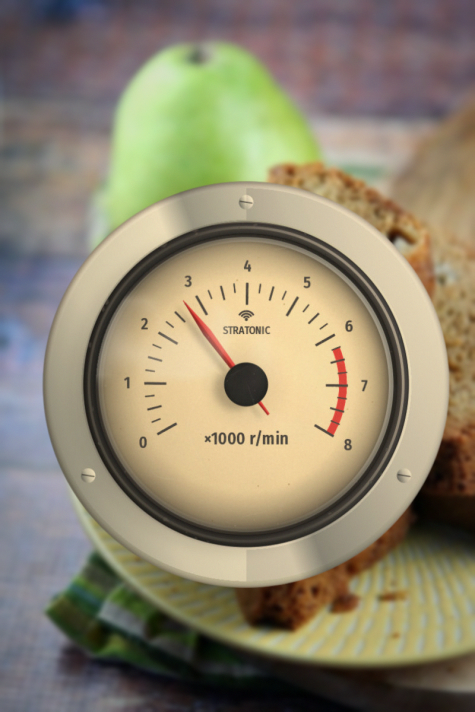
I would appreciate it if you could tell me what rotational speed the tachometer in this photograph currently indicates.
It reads 2750 rpm
